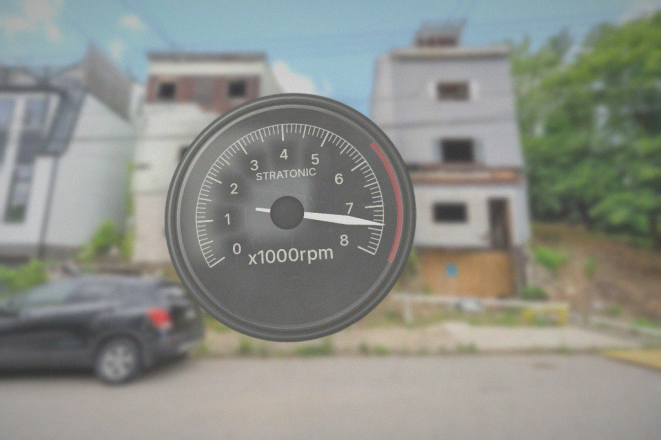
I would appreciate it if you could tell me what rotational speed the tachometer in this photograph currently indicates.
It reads 7400 rpm
